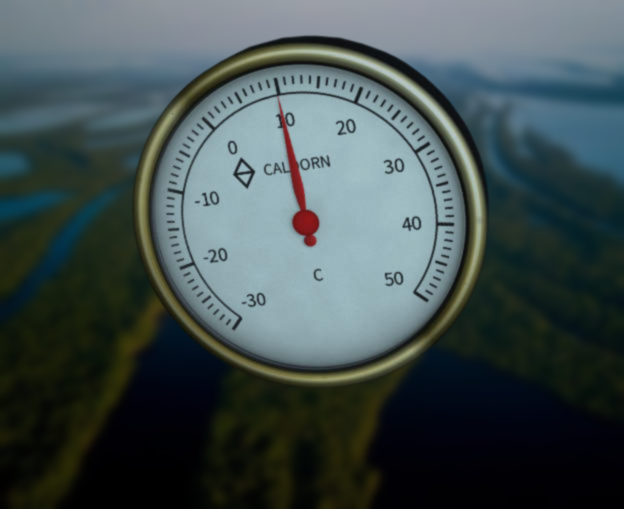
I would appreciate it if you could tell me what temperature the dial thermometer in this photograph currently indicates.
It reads 10 °C
